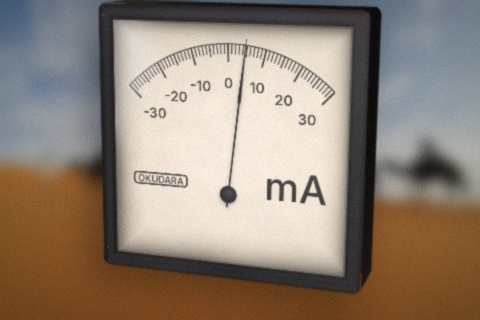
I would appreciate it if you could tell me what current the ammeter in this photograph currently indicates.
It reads 5 mA
